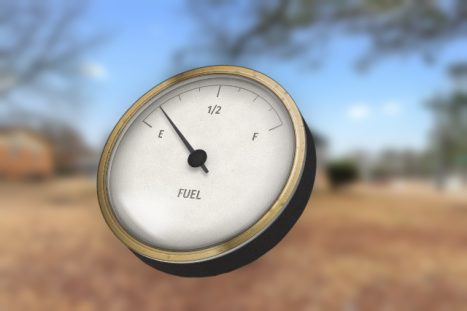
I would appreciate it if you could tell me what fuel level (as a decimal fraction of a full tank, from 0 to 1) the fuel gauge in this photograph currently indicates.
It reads 0.125
